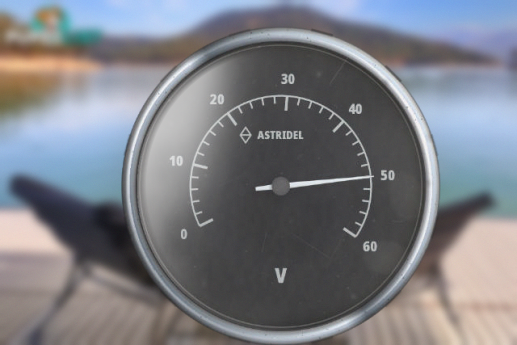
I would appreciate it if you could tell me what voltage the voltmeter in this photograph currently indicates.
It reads 50 V
